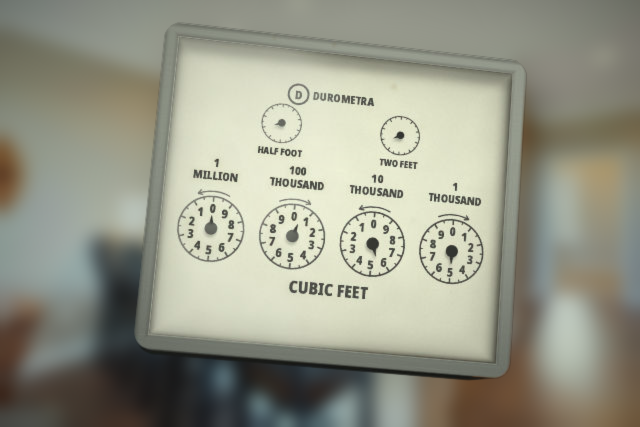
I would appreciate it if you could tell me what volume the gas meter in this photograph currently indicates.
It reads 5500 ft³
